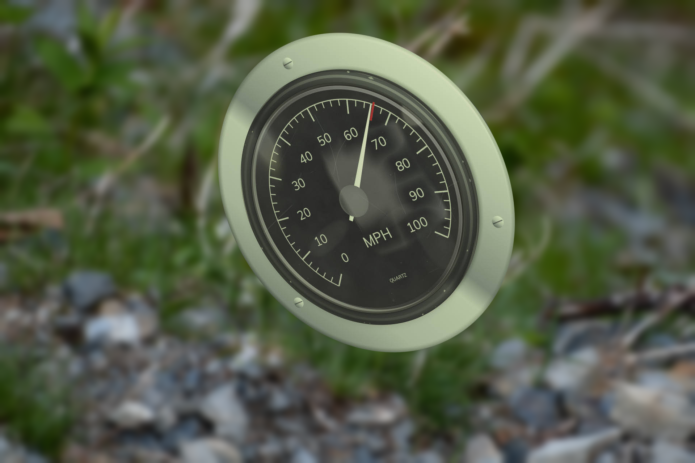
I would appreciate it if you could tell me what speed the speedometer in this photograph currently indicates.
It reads 66 mph
